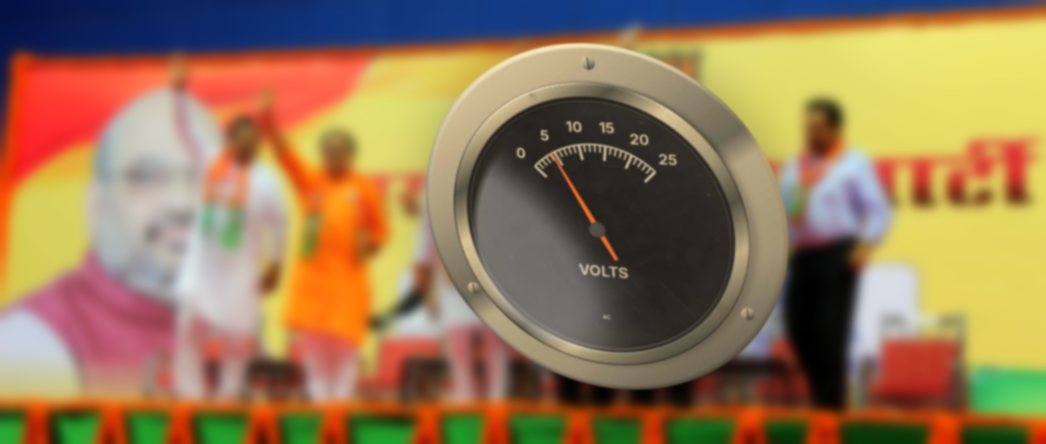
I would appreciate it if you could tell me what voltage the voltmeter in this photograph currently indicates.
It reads 5 V
